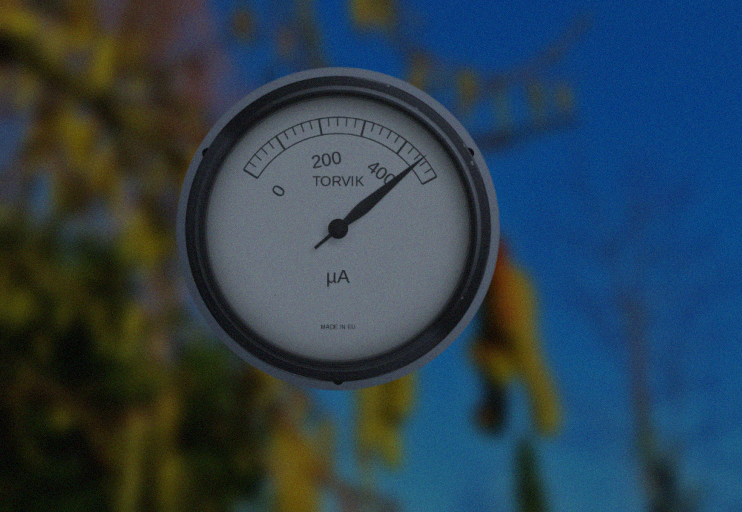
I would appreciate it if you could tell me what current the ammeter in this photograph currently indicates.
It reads 450 µA
